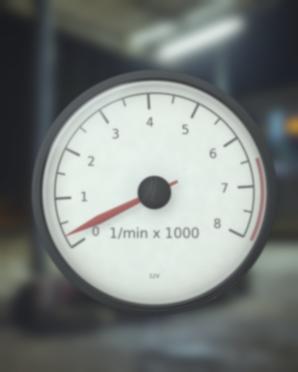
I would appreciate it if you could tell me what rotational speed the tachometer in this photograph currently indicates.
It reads 250 rpm
